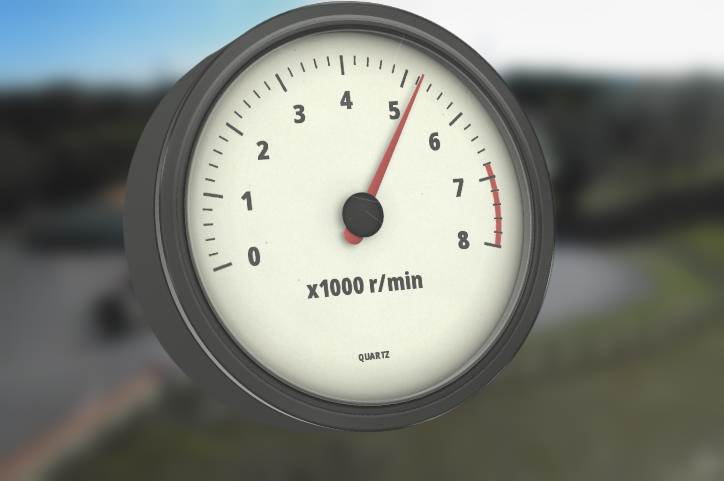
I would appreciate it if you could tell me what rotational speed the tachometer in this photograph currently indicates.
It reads 5200 rpm
